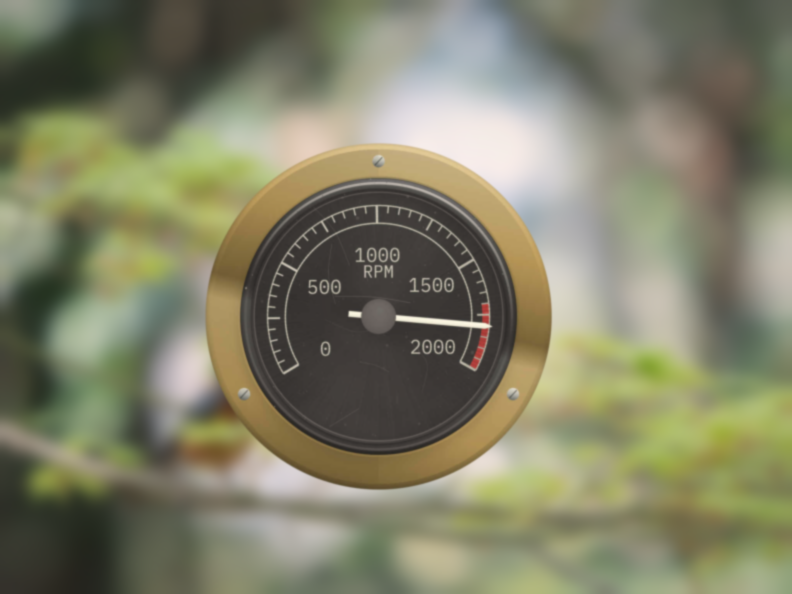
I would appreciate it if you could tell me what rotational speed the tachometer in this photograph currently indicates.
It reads 1800 rpm
